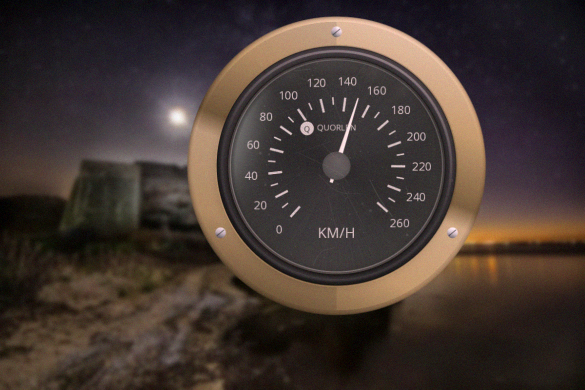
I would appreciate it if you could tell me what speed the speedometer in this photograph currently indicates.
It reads 150 km/h
